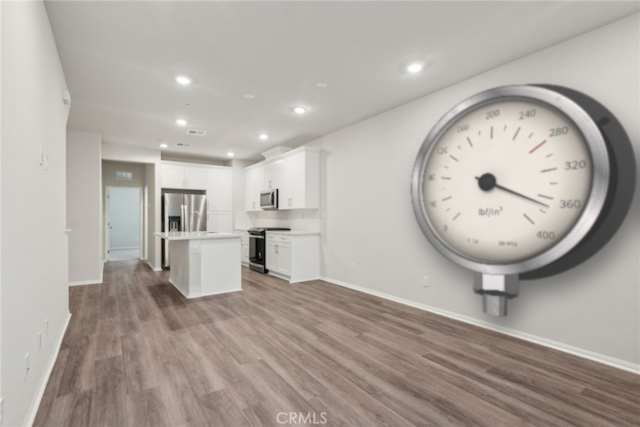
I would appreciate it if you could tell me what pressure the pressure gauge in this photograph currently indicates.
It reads 370 psi
